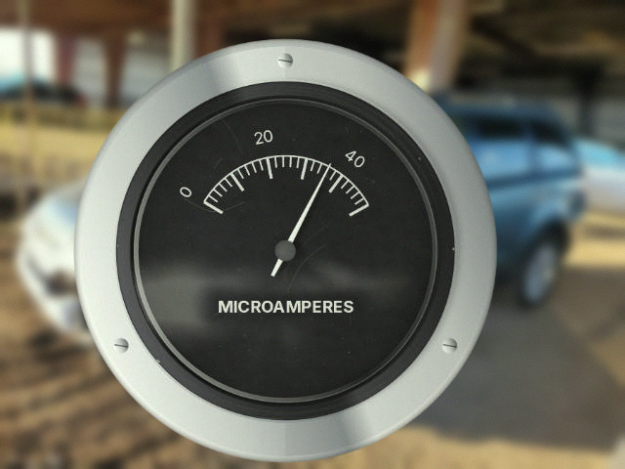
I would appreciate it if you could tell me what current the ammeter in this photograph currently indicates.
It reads 36 µA
